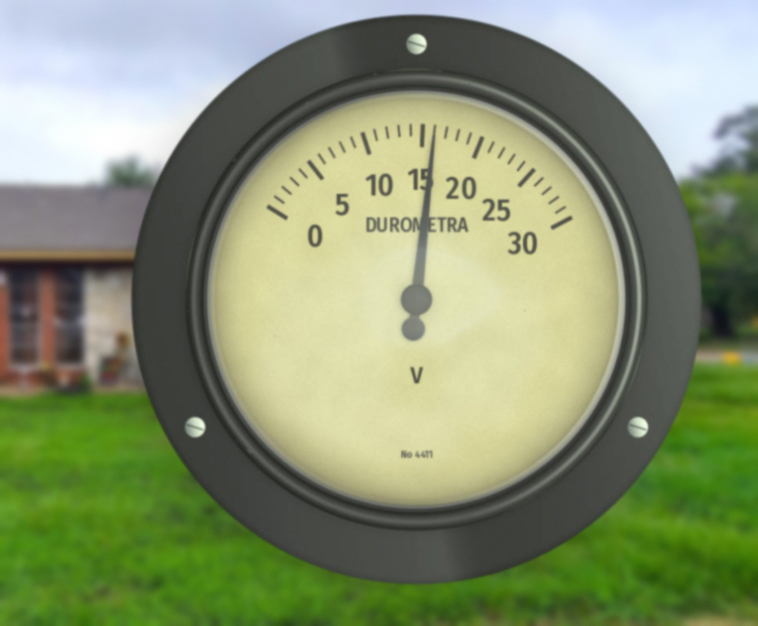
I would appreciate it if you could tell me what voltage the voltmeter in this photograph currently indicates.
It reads 16 V
